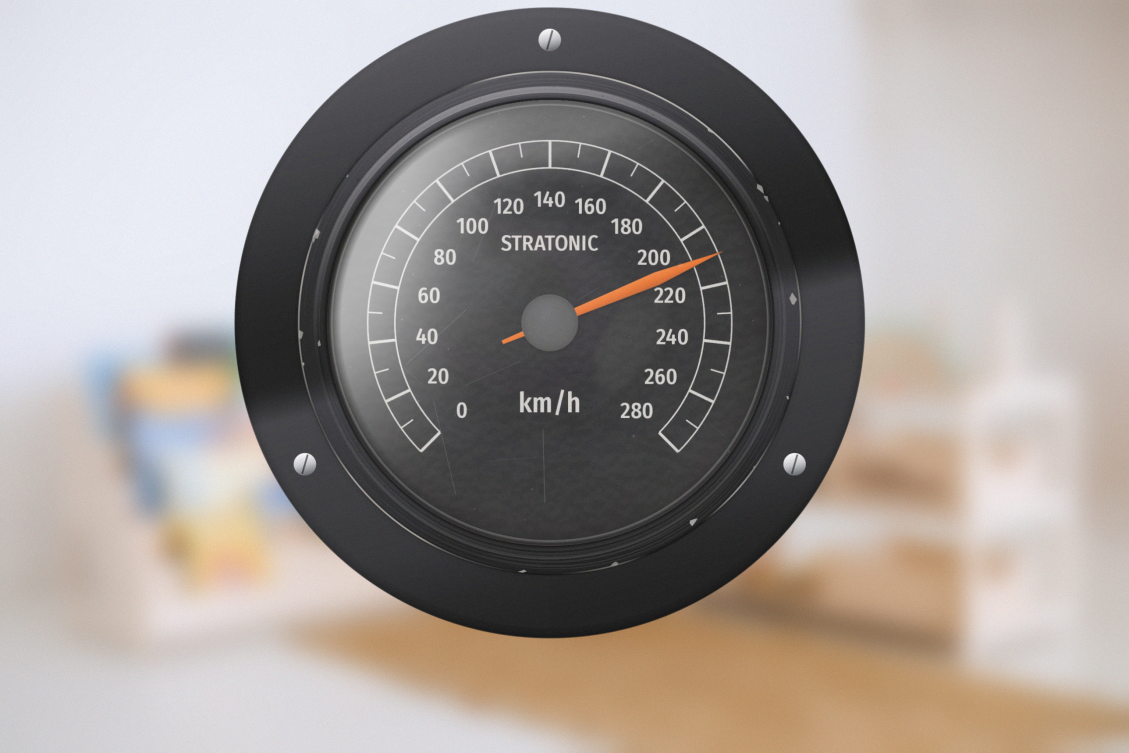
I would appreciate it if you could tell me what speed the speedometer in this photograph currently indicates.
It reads 210 km/h
